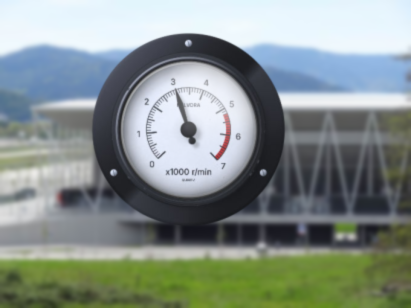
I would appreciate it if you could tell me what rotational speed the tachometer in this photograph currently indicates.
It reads 3000 rpm
